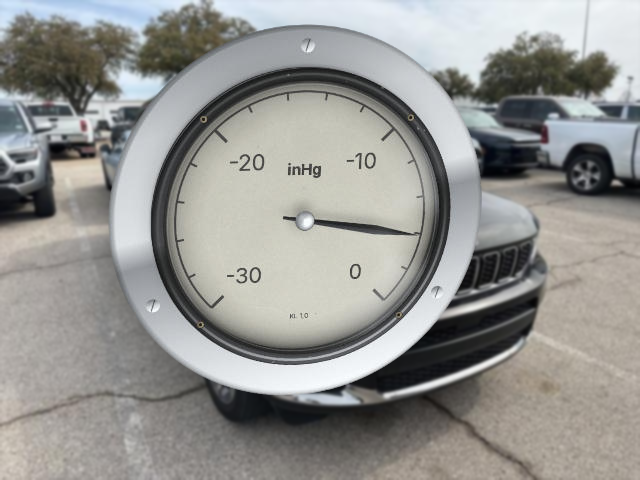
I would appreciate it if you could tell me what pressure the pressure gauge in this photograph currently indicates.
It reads -4 inHg
